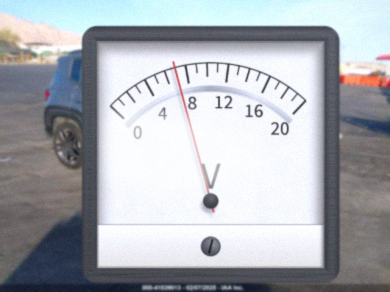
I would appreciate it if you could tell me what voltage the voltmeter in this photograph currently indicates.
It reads 7 V
